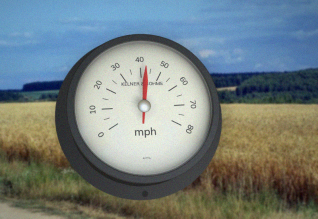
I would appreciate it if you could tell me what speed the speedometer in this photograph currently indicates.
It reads 42.5 mph
